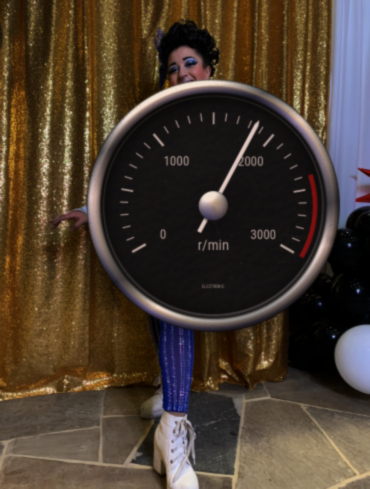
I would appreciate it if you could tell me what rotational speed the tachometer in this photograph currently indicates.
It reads 1850 rpm
